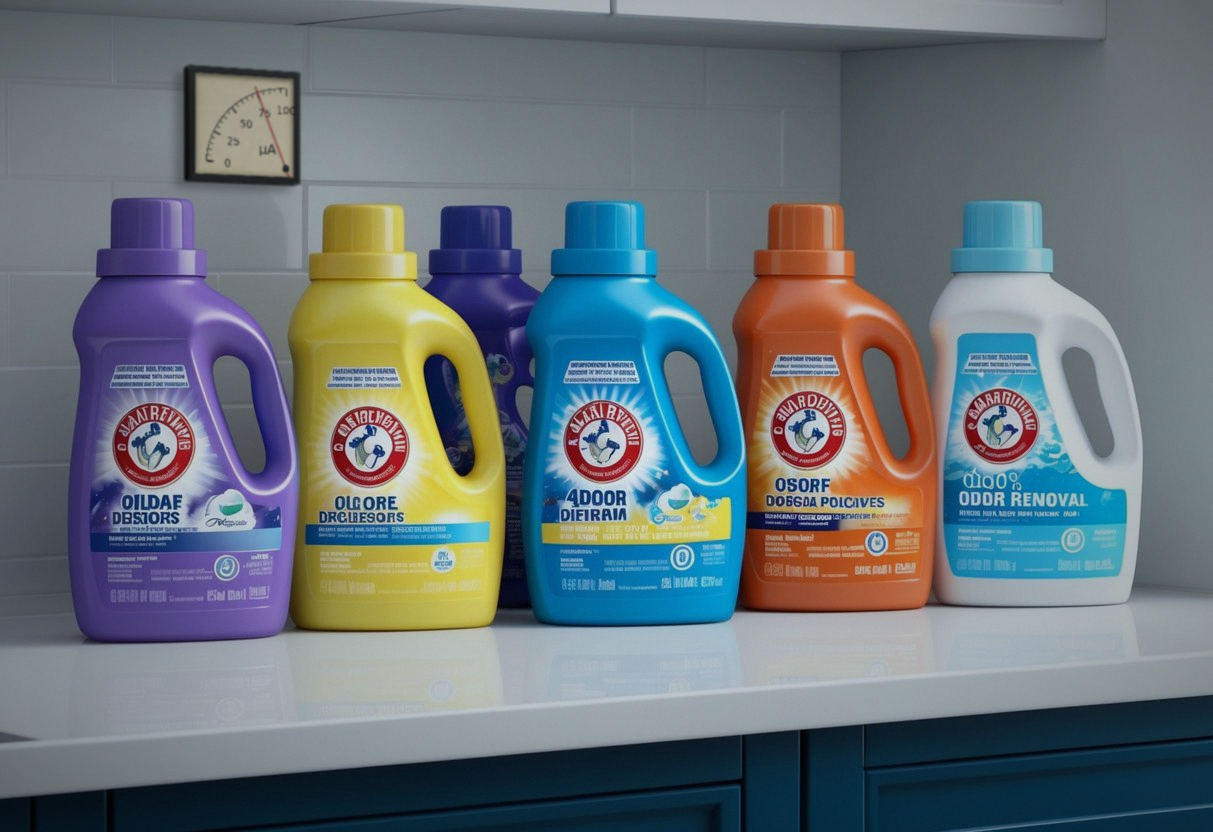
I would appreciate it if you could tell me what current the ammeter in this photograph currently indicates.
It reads 75 µA
